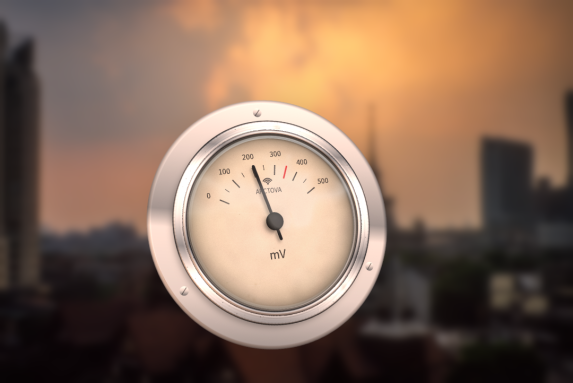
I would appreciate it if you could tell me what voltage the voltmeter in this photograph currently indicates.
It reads 200 mV
